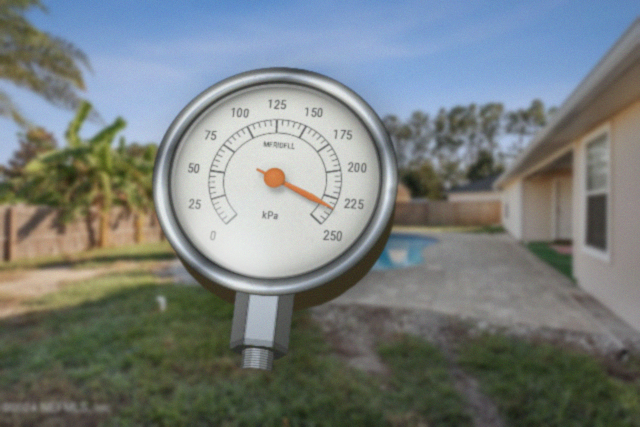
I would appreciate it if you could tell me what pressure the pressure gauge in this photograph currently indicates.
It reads 235 kPa
